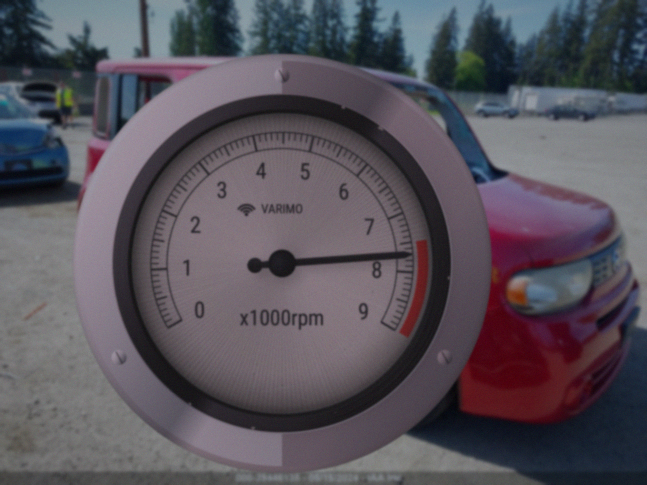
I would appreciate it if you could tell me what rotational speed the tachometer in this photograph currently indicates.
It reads 7700 rpm
